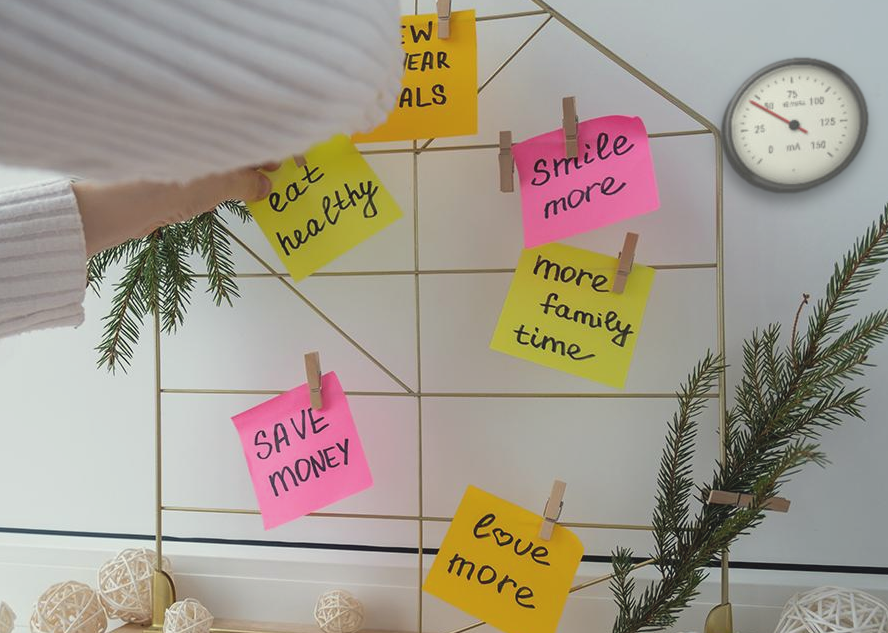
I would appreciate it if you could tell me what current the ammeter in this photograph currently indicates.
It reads 45 mA
